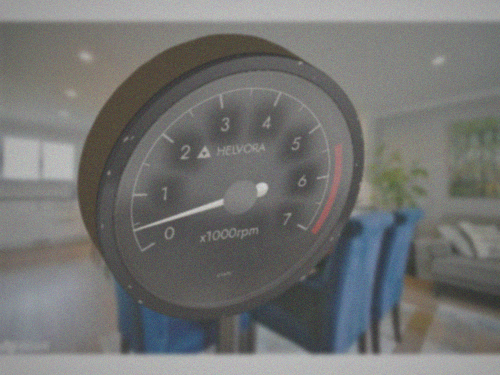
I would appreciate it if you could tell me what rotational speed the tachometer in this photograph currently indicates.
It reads 500 rpm
